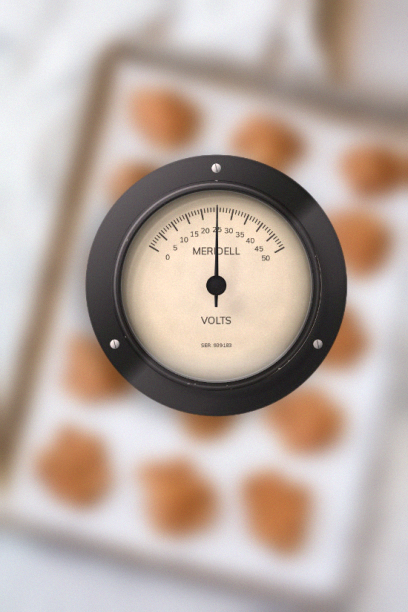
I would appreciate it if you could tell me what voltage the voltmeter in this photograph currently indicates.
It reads 25 V
